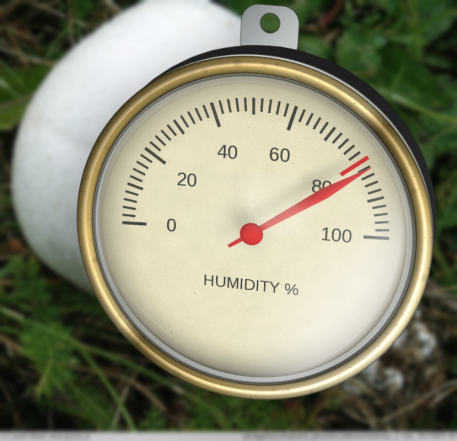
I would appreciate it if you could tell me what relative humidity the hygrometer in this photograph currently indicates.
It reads 82 %
